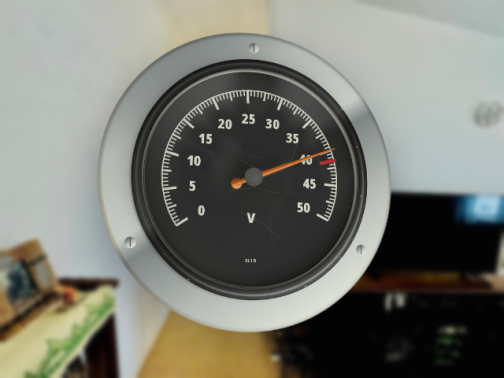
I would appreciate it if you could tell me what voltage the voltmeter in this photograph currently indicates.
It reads 40 V
